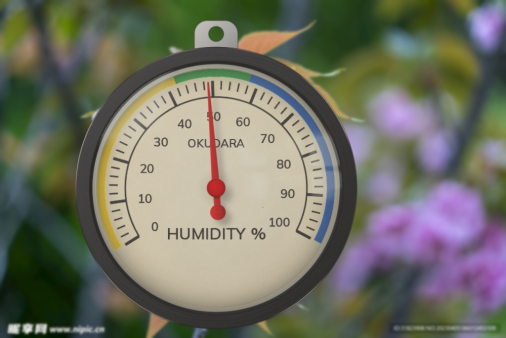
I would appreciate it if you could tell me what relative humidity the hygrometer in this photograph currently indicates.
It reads 49 %
